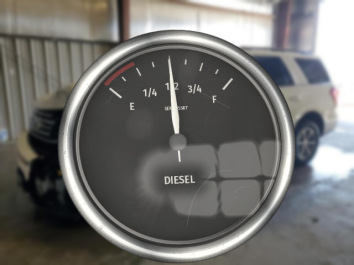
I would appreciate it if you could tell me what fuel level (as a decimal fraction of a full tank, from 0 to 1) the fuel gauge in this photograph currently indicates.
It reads 0.5
